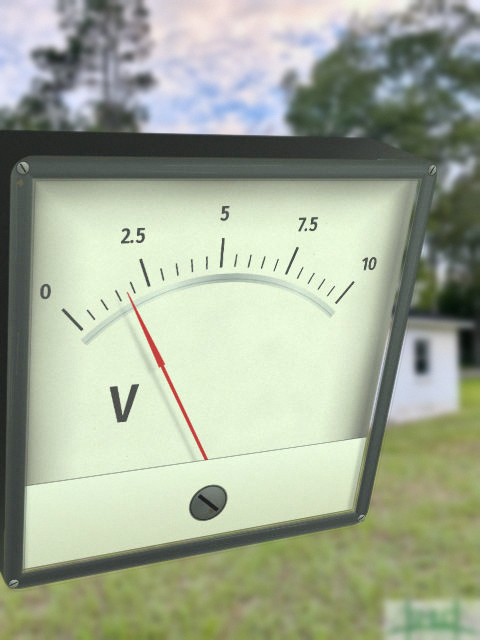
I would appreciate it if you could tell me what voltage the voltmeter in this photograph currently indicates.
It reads 1.75 V
